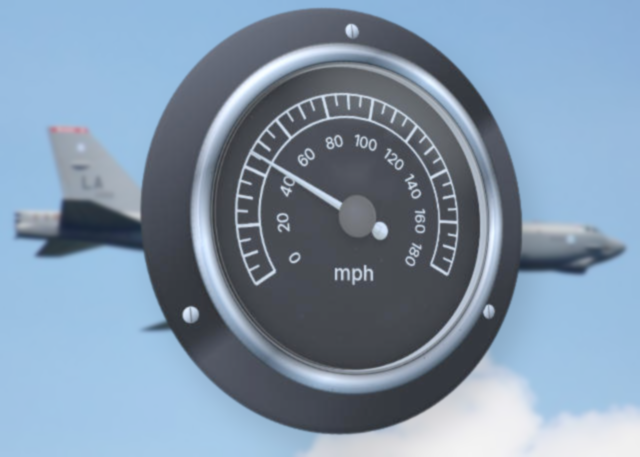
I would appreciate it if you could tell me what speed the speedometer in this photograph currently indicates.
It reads 45 mph
